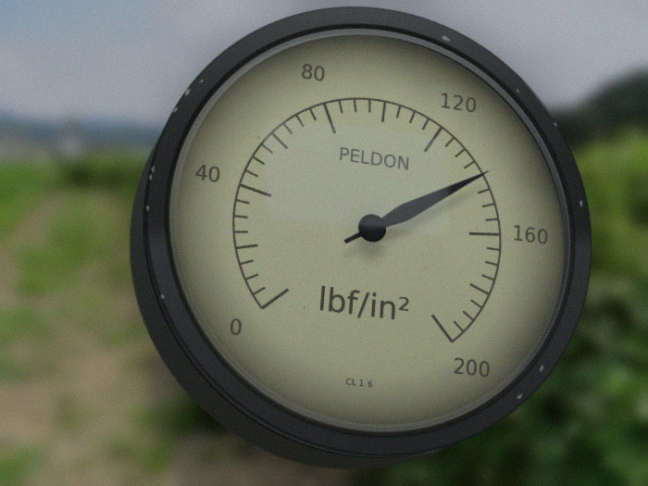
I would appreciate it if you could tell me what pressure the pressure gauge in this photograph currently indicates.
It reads 140 psi
